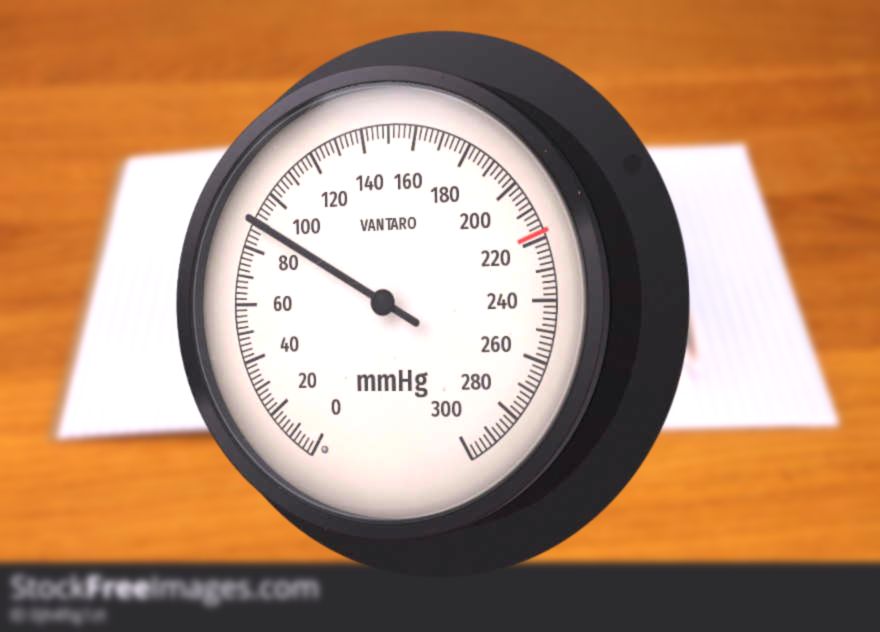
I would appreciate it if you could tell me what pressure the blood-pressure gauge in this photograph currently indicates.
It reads 90 mmHg
